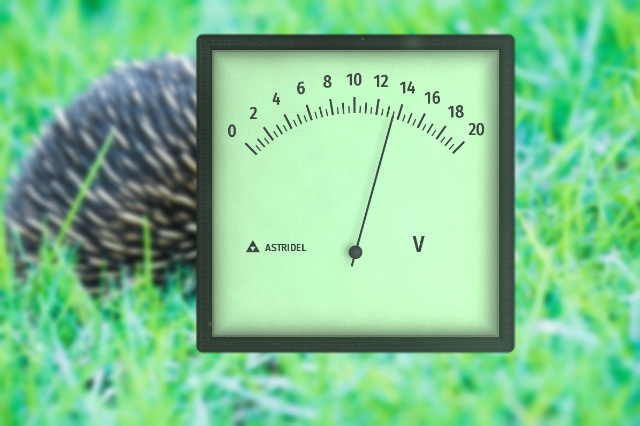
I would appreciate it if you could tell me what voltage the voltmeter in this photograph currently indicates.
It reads 13.5 V
